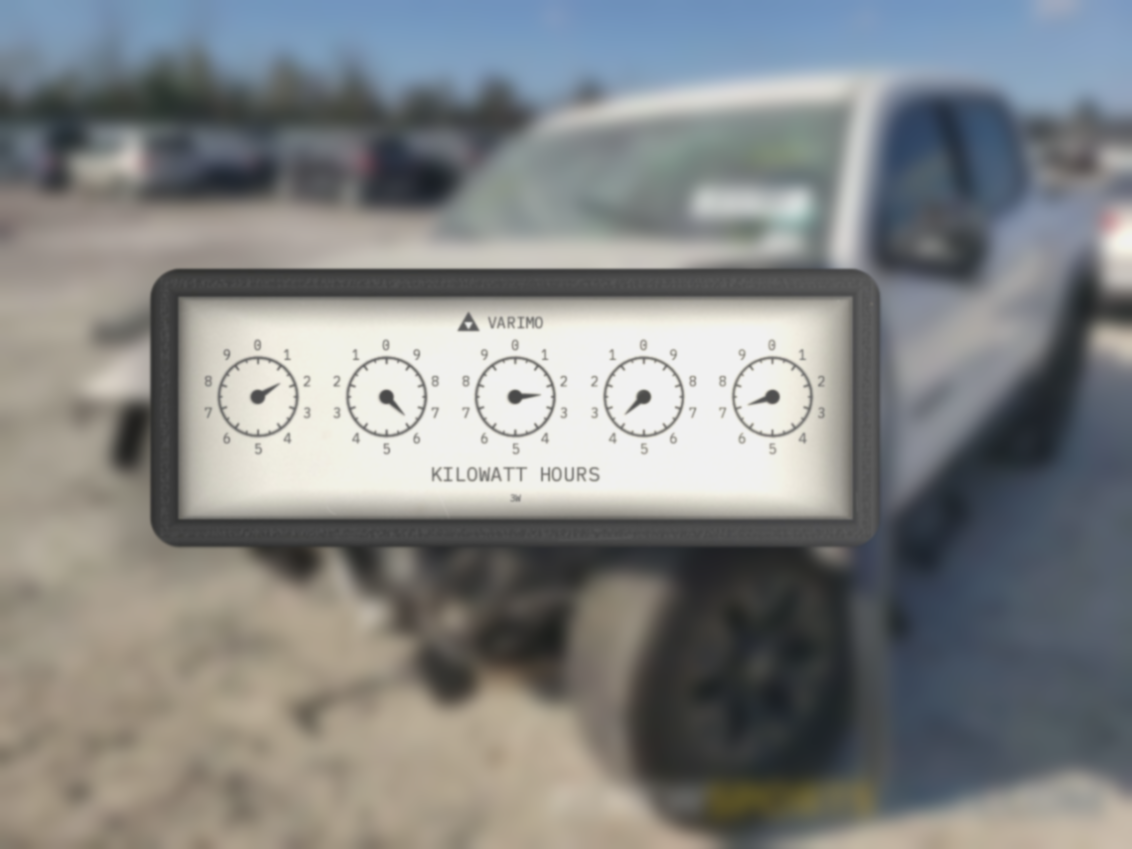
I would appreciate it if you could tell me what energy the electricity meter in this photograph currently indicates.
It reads 16237 kWh
